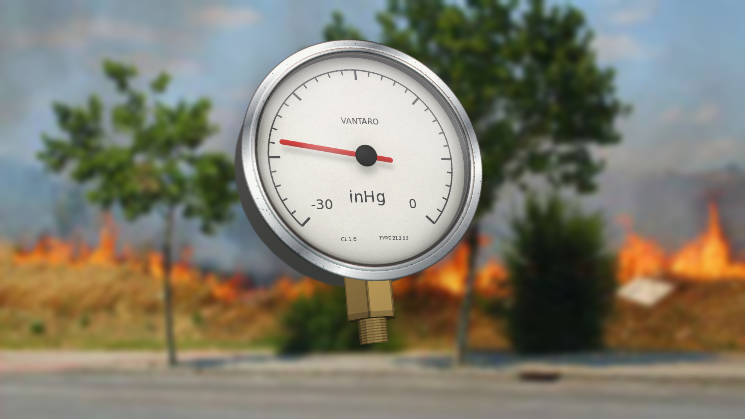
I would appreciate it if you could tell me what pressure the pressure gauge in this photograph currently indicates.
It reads -24 inHg
